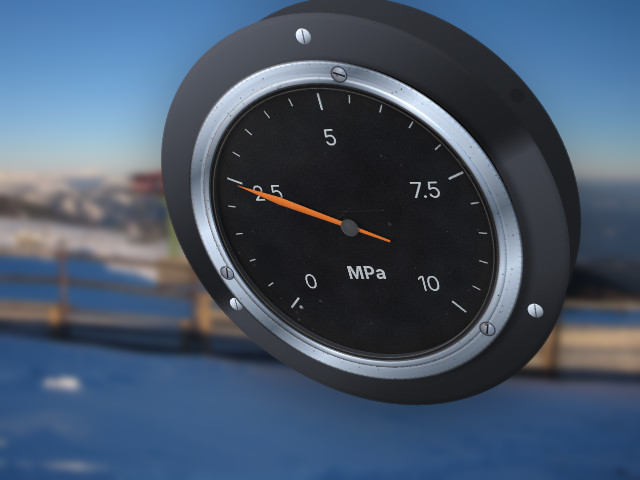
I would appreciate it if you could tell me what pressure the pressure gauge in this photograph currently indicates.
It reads 2.5 MPa
